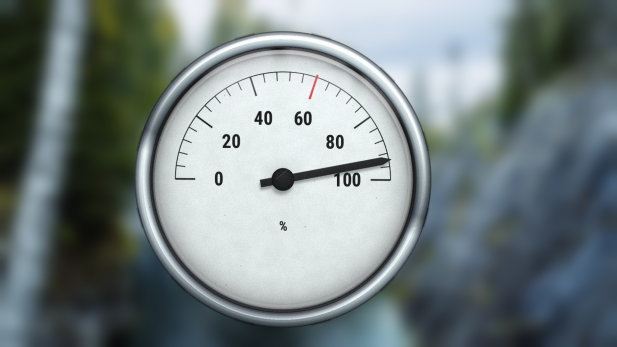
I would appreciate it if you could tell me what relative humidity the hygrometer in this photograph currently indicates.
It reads 94 %
